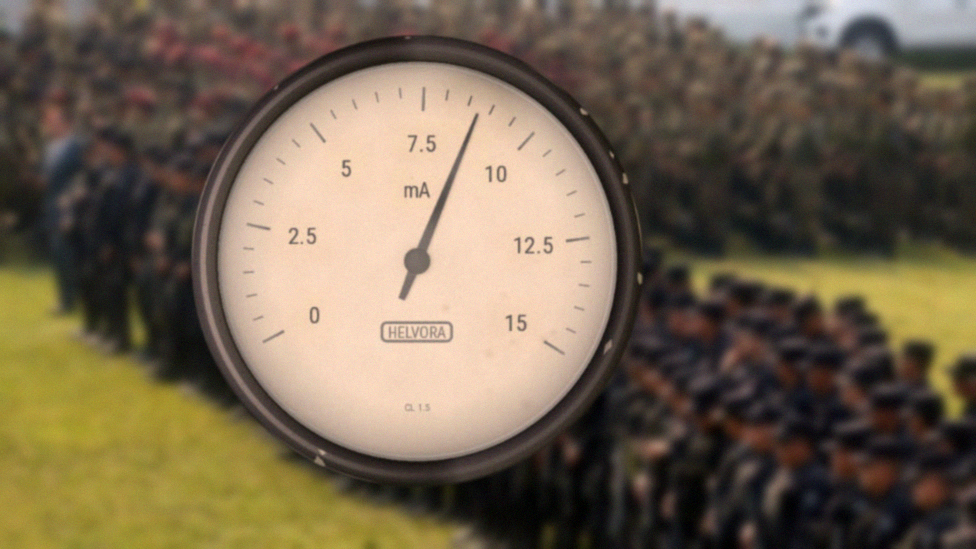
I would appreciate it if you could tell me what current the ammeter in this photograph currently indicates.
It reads 8.75 mA
